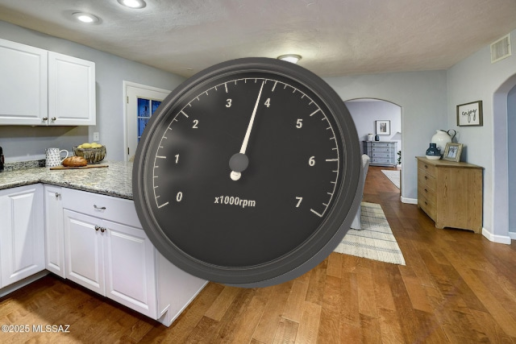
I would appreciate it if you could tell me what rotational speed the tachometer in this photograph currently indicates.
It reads 3800 rpm
